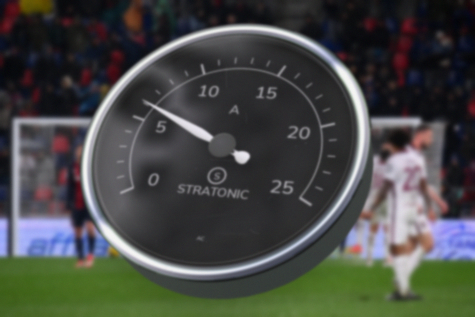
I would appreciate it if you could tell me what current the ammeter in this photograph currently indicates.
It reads 6 A
